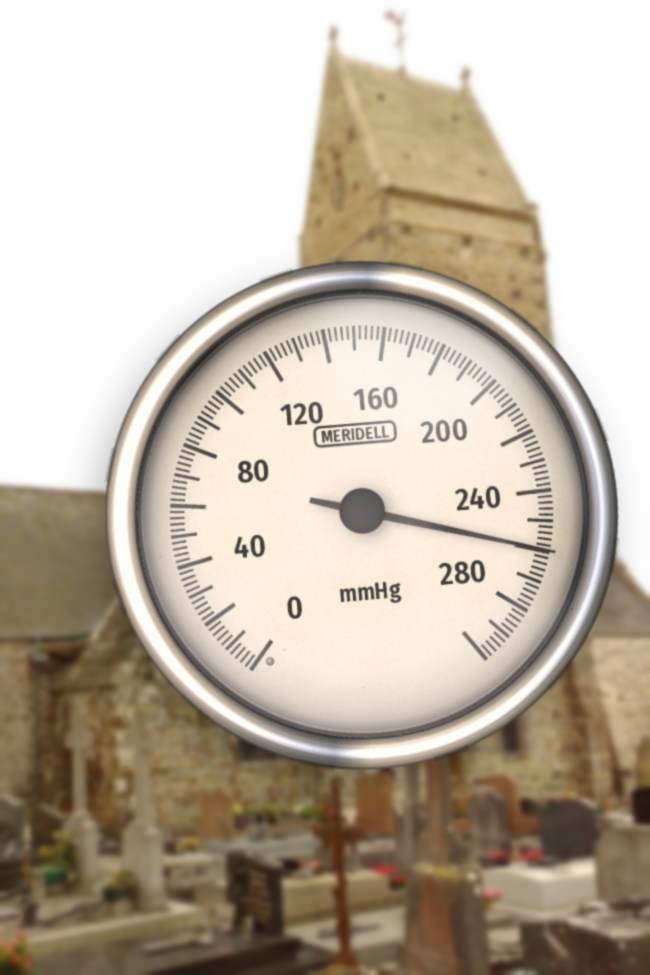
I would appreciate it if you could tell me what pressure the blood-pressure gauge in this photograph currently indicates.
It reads 260 mmHg
